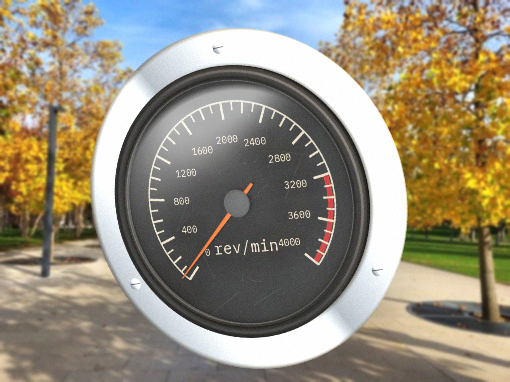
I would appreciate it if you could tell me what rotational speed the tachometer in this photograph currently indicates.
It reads 50 rpm
